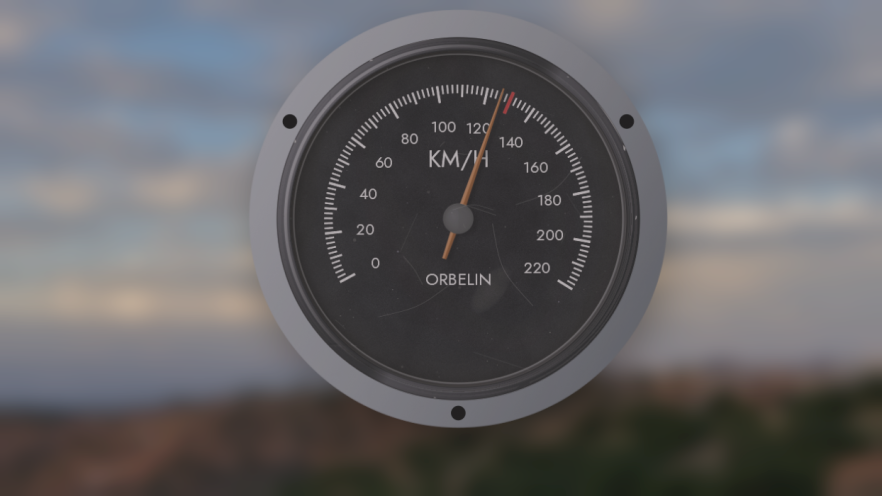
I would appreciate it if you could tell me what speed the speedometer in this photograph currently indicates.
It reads 126 km/h
